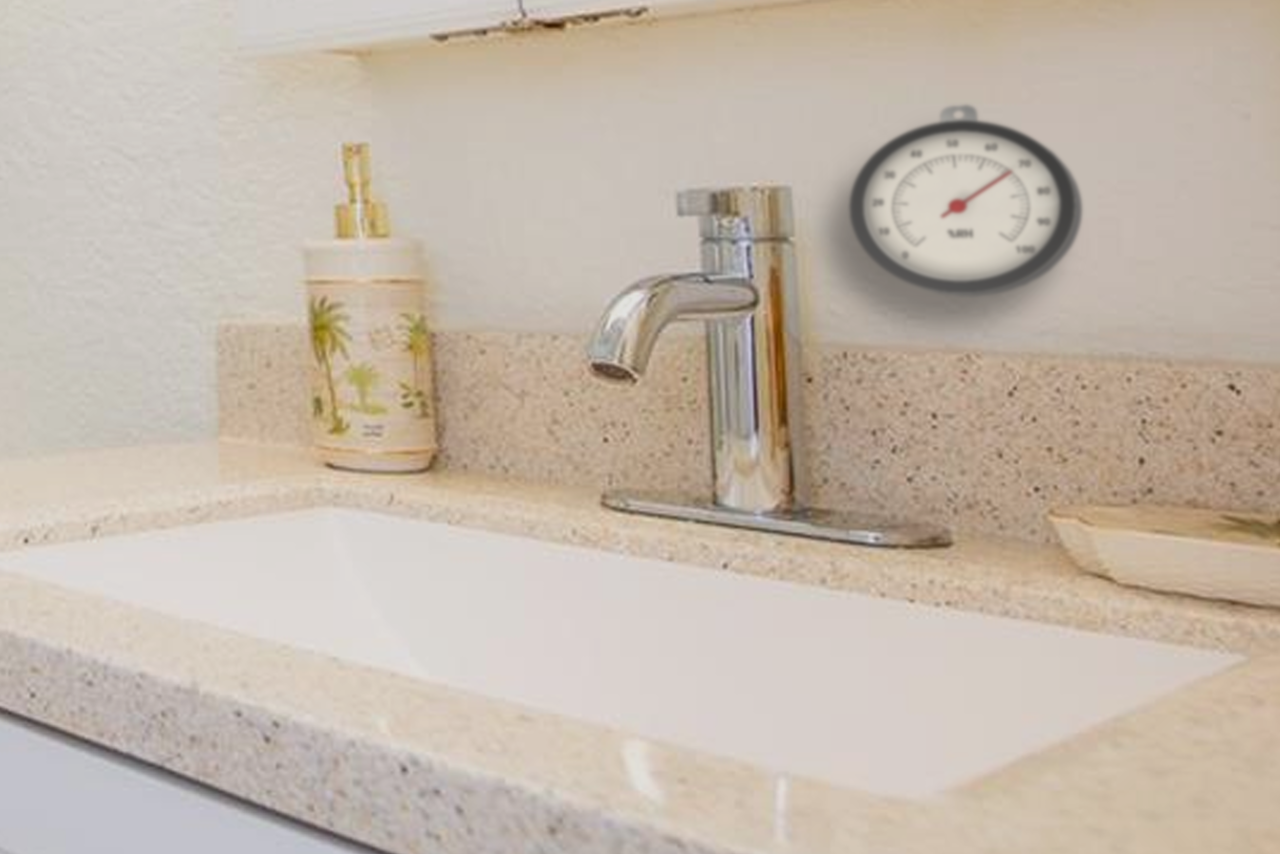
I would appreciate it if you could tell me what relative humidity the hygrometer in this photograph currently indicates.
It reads 70 %
